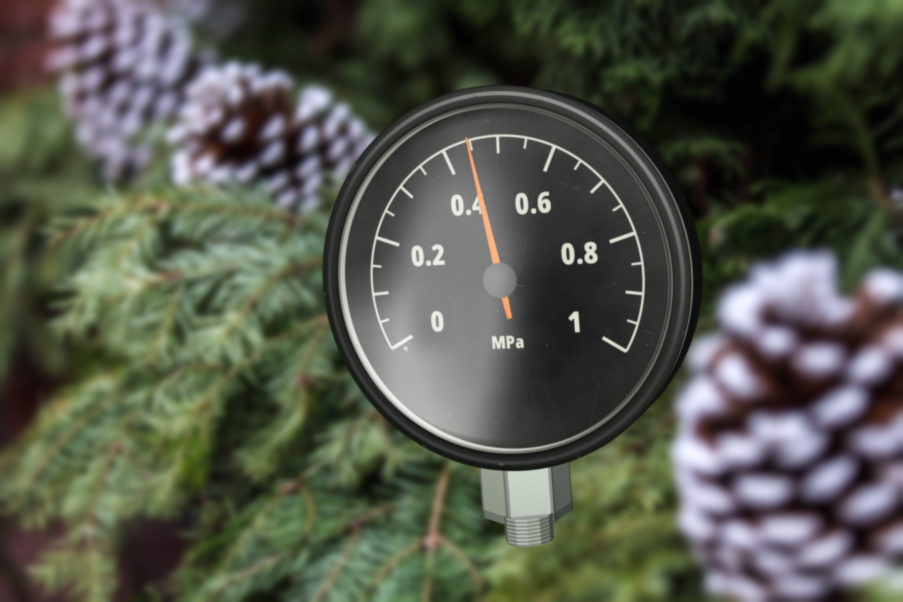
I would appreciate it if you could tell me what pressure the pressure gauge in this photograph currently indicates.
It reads 0.45 MPa
